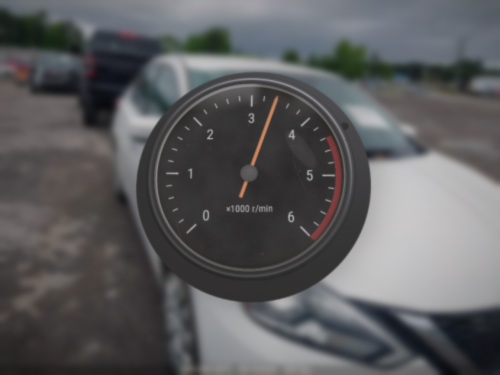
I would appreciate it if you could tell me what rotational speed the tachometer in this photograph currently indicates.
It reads 3400 rpm
